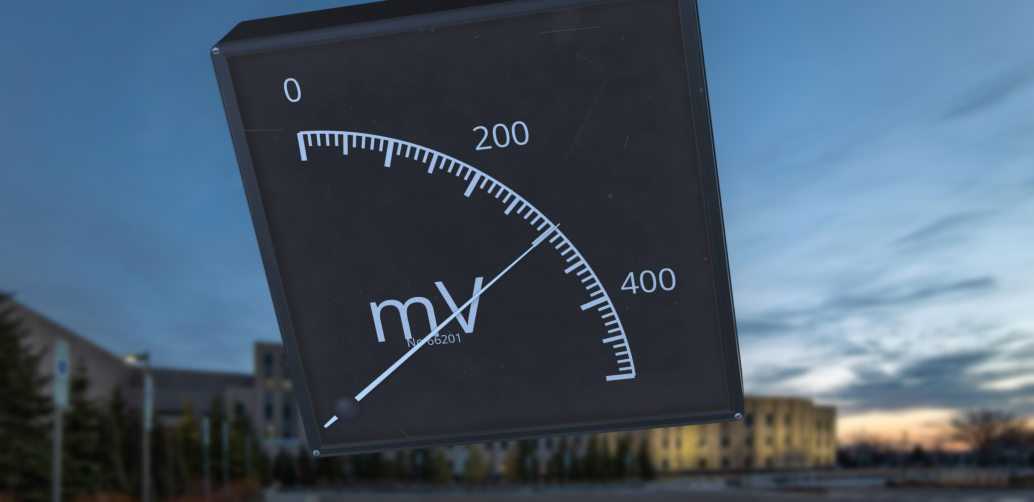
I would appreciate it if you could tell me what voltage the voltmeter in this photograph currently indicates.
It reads 300 mV
